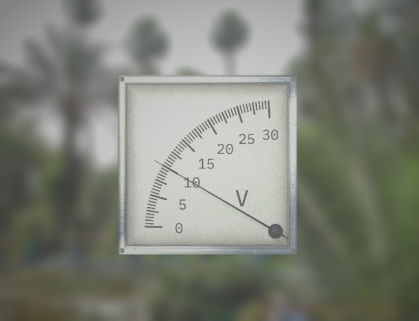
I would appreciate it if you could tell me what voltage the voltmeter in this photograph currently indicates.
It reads 10 V
